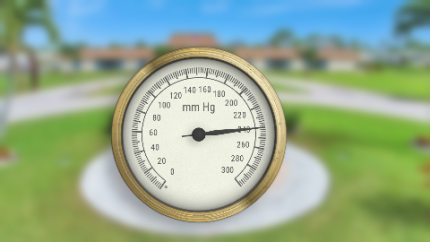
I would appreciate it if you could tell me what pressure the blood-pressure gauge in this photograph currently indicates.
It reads 240 mmHg
